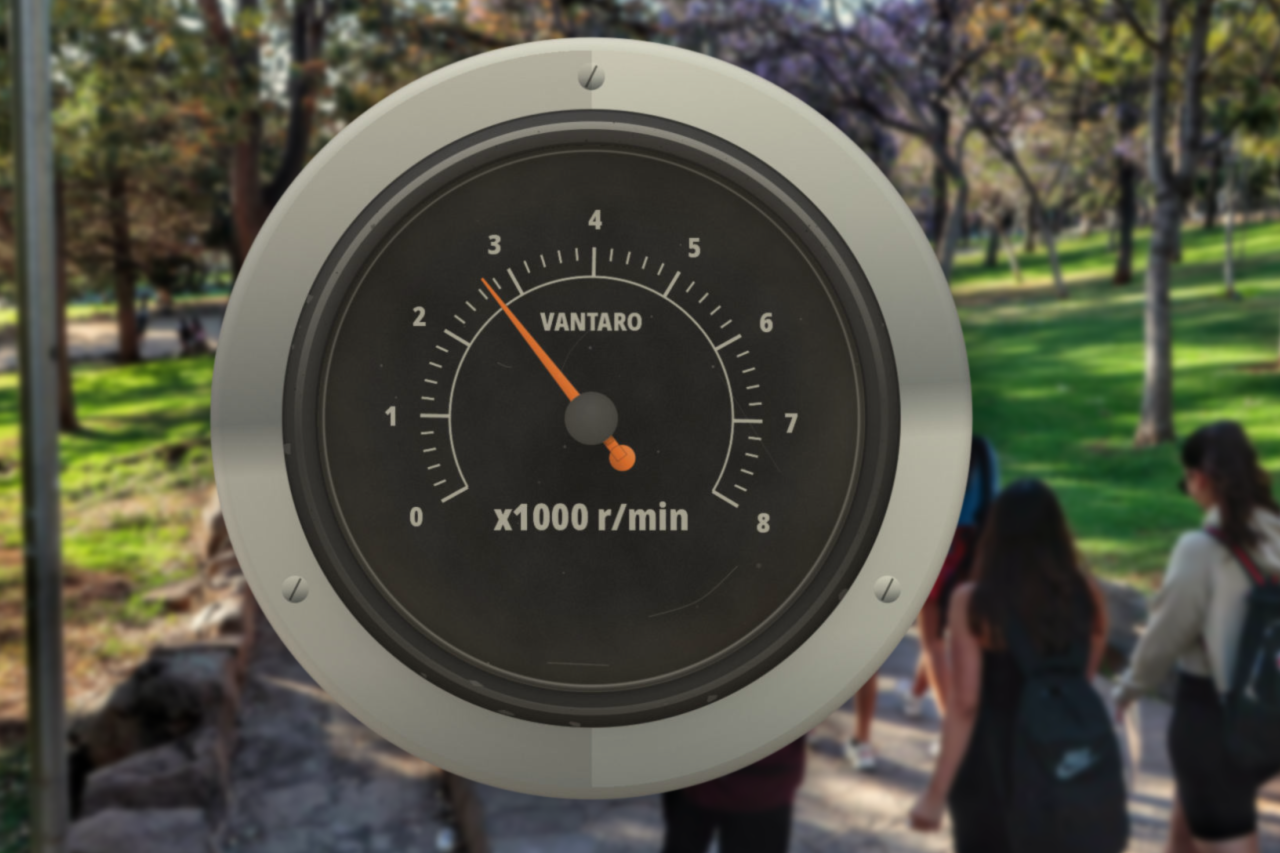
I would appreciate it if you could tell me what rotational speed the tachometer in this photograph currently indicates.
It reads 2700 rpm
